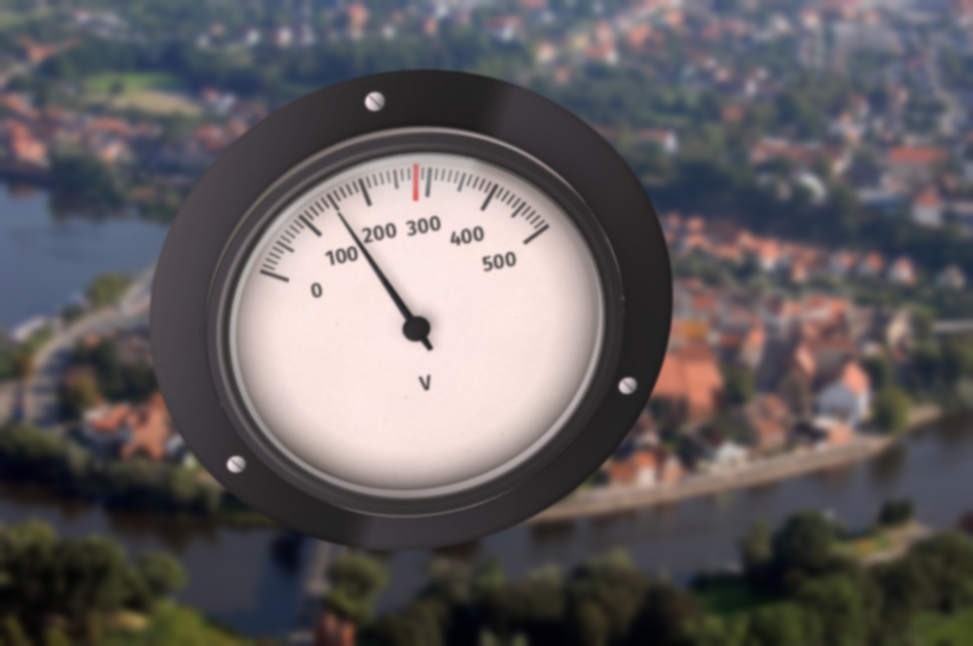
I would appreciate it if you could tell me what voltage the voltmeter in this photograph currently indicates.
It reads 150 V
